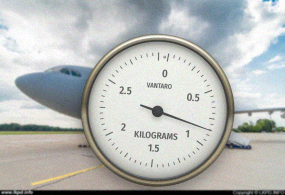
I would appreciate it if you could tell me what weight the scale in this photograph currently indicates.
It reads 0.85 kg
